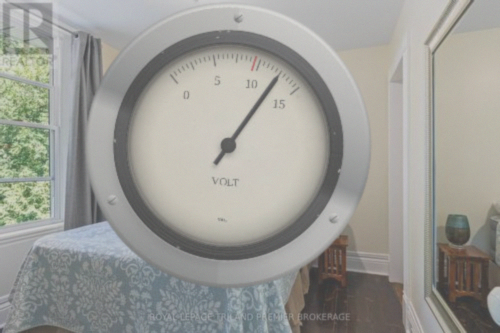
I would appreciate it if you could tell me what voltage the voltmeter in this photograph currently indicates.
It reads 12.5 V
